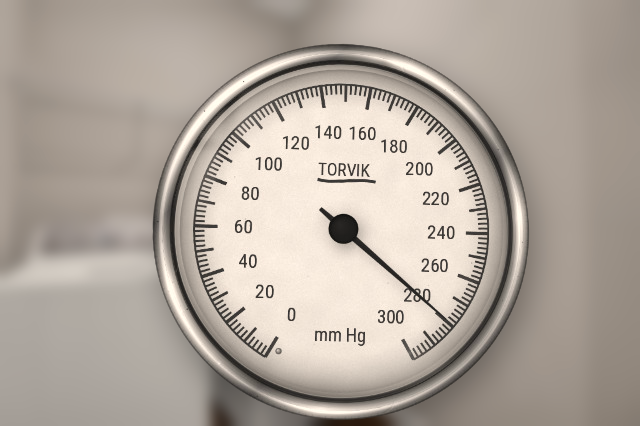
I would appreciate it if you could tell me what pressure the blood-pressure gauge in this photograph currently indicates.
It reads 280 mmHg
